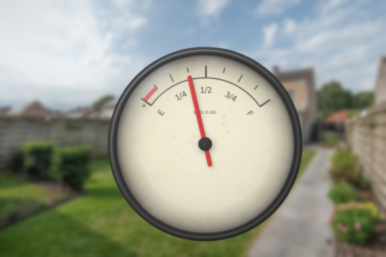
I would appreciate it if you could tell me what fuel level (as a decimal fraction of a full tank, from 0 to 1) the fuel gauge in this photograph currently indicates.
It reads 0.375
